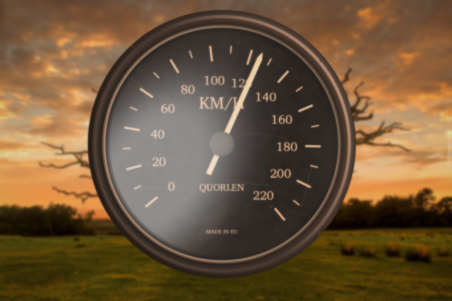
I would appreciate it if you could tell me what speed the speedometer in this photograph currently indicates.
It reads 125 km/h
